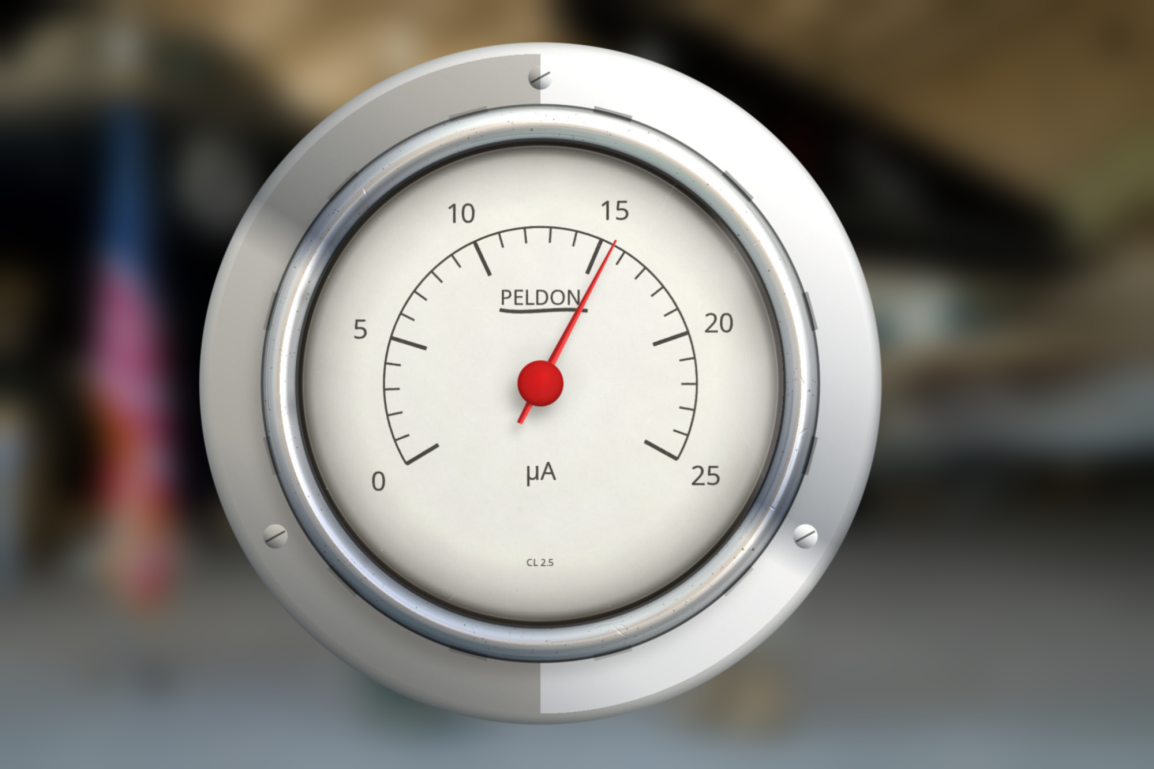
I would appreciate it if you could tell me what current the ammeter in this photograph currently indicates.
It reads 15.5 µA
